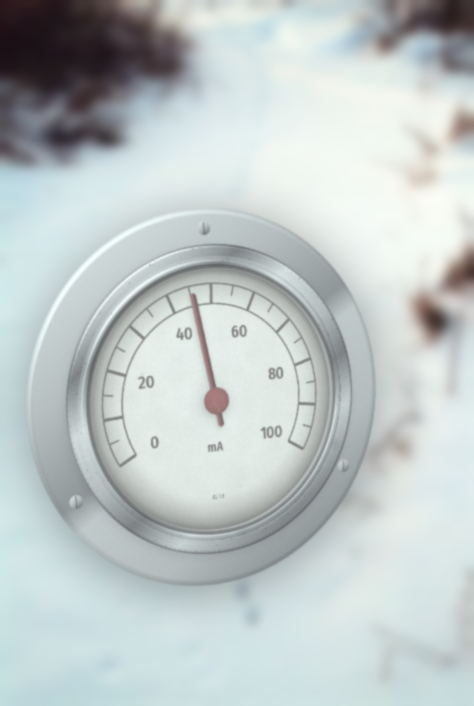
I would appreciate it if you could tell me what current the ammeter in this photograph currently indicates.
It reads 45 mA
